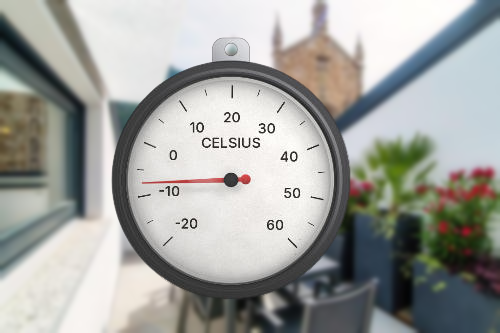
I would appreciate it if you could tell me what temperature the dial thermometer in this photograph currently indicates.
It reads -7.5 °C
